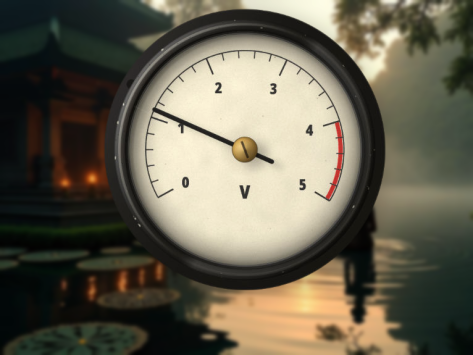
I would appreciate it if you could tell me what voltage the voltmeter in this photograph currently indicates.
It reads 1.1 V
